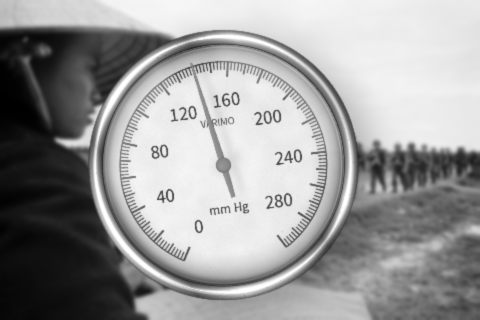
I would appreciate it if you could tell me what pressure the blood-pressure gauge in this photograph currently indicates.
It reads 140 mmHg
